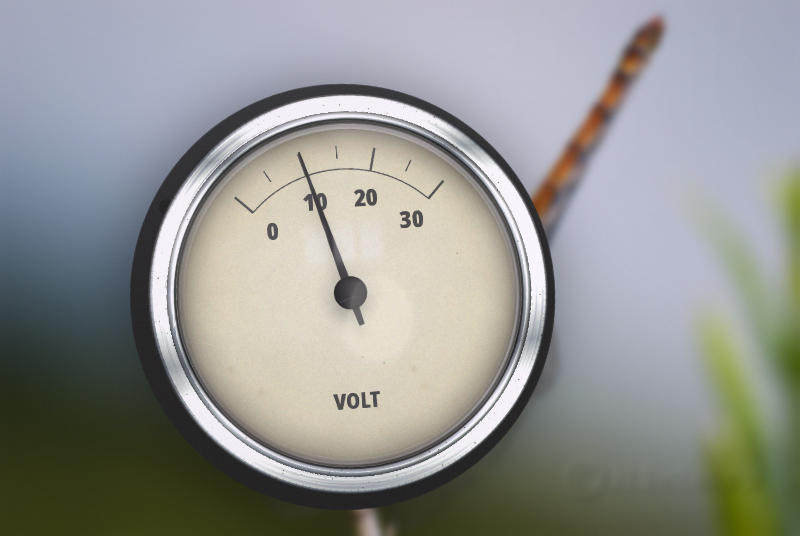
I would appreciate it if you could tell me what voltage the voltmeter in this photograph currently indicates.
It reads 10 V
